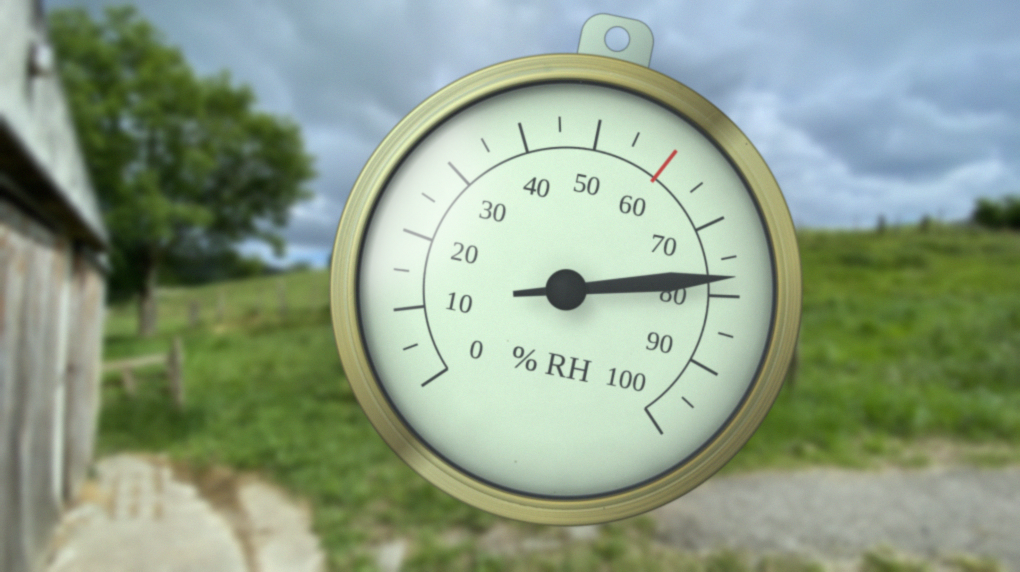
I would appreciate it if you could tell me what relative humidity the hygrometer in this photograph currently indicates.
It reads 77.5 %
